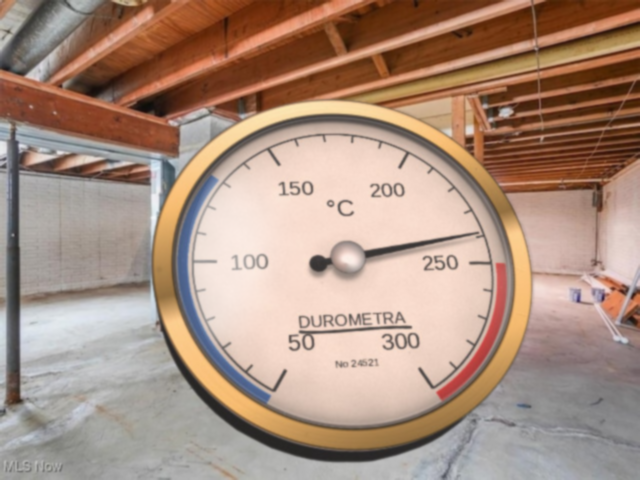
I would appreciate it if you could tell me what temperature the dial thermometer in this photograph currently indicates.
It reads 240 °C
